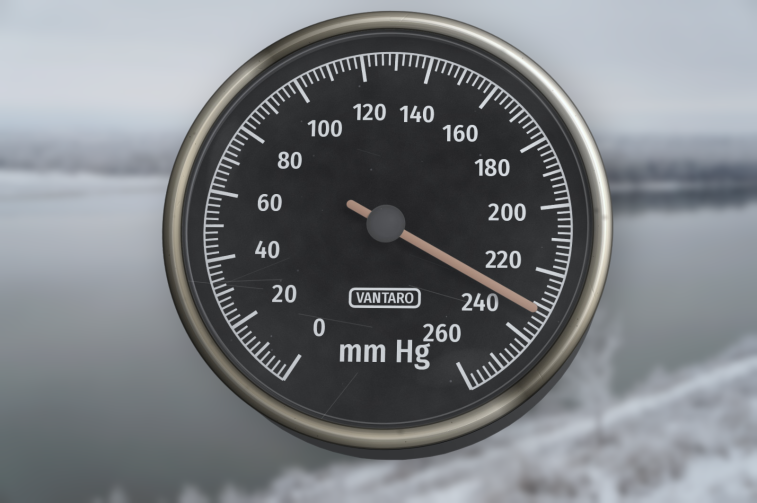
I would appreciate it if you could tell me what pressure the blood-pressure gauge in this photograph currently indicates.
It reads 232 mmHg
